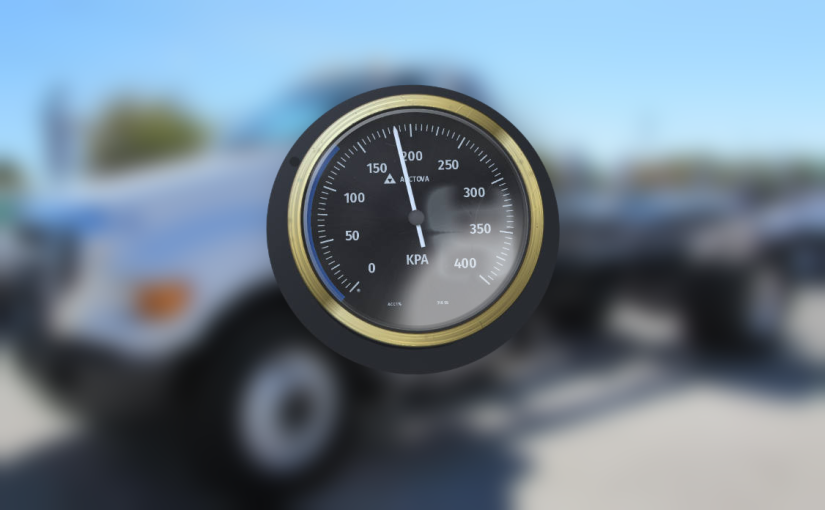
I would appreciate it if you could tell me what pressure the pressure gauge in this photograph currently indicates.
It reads 185 kPa
